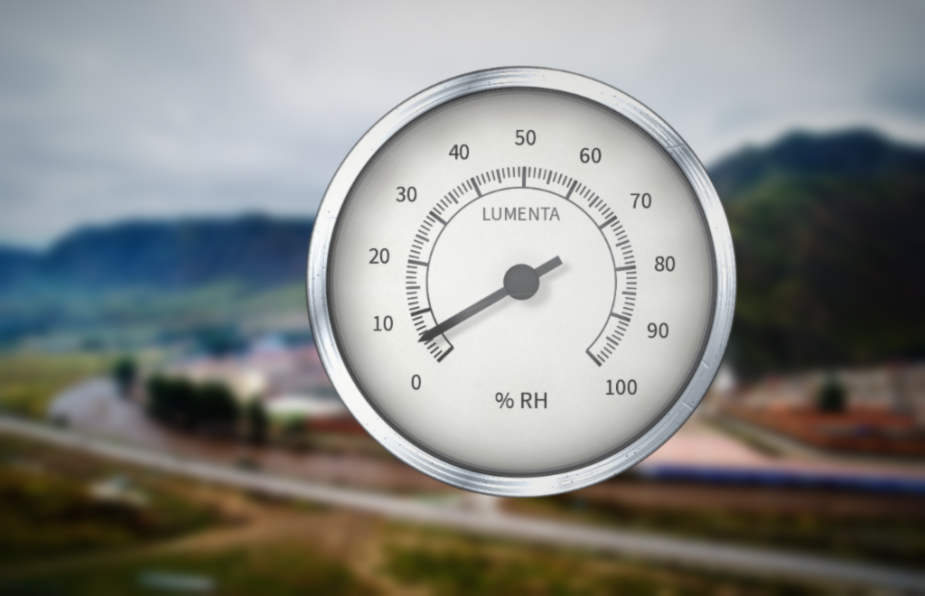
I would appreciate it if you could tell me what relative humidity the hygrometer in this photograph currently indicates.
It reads 5 %
